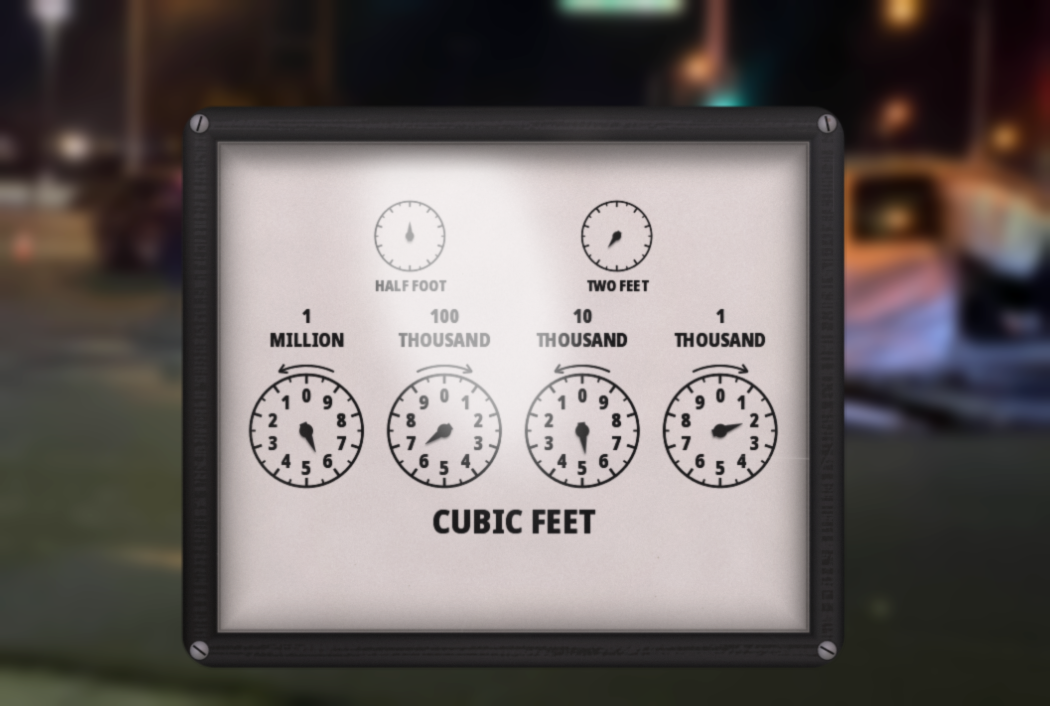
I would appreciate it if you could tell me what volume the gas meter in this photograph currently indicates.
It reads 565200 ft³
